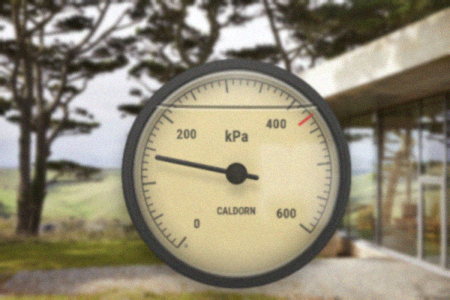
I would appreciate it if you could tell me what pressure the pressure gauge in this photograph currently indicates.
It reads 140 kPa
